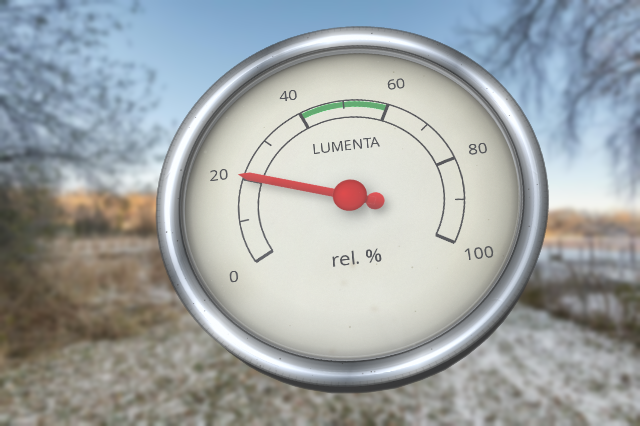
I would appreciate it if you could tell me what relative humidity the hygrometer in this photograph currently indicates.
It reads 20 %
